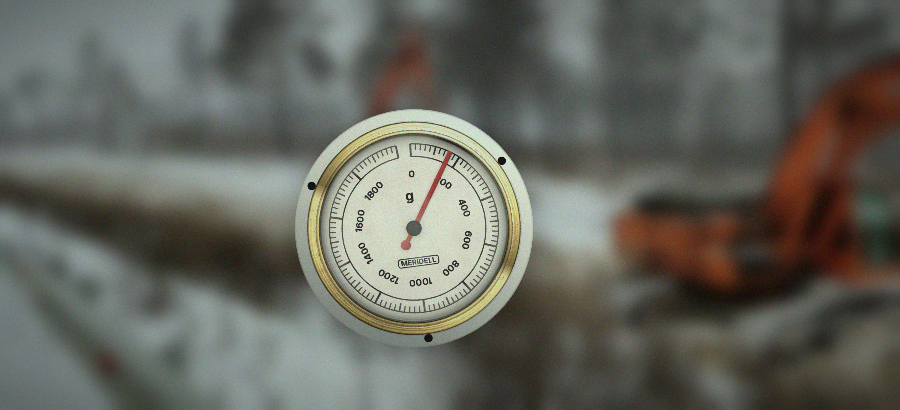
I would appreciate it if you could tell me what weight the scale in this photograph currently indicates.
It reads 160 g
